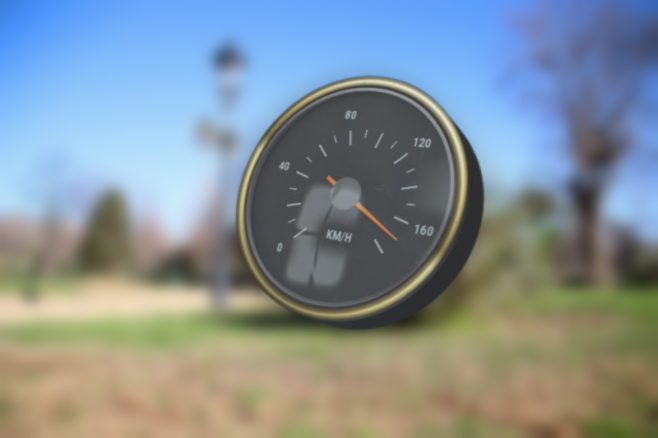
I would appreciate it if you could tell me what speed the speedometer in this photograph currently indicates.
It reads 170 km/h
